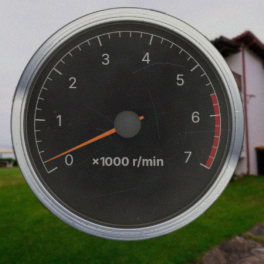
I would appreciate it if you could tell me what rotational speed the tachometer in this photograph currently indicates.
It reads 200 rpm
